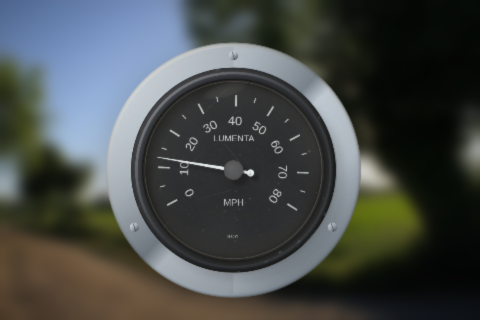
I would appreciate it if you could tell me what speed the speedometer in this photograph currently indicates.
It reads 12.5 mph
